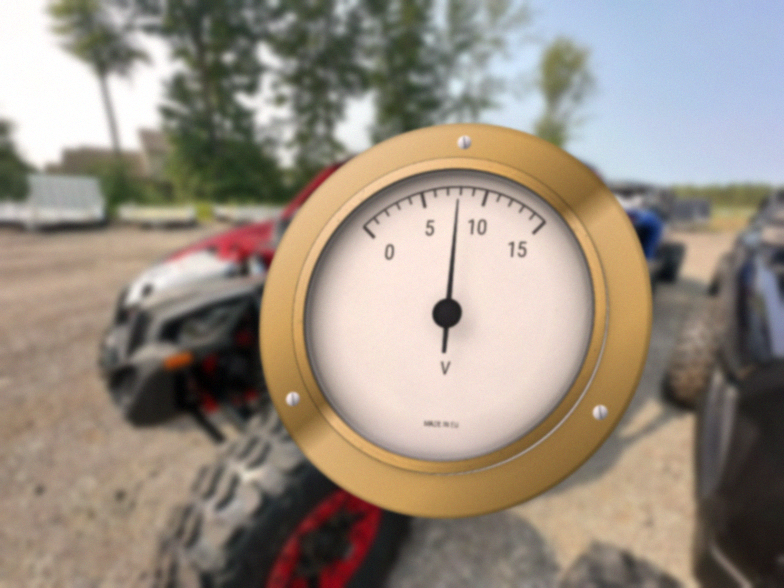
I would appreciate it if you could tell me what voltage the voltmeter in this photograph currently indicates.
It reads 8 V
